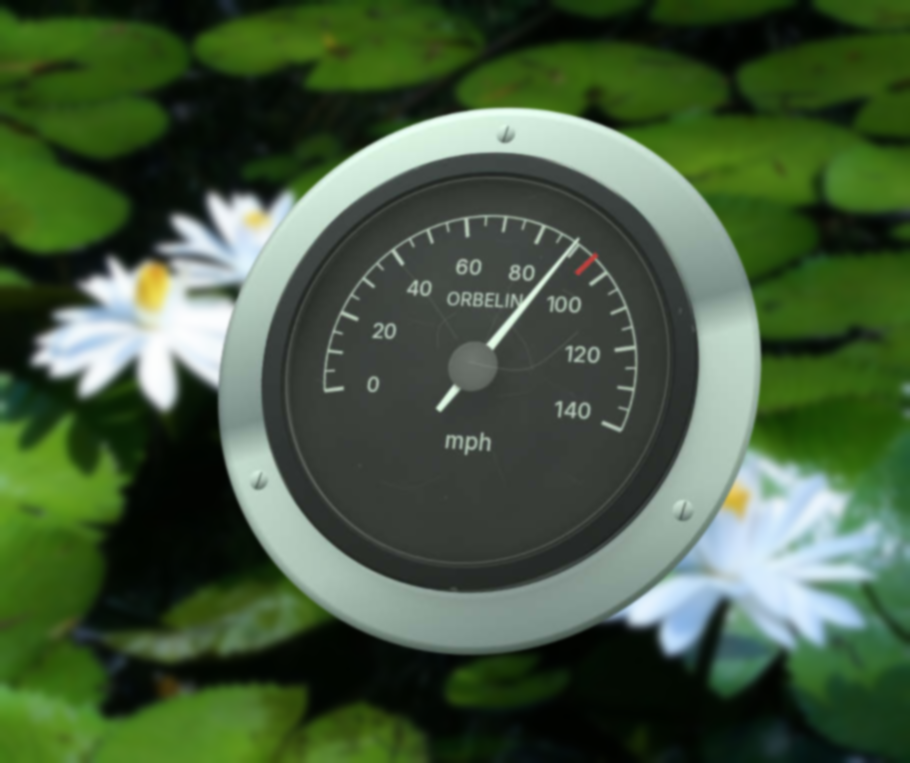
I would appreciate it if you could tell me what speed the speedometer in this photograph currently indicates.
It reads 90 mph
